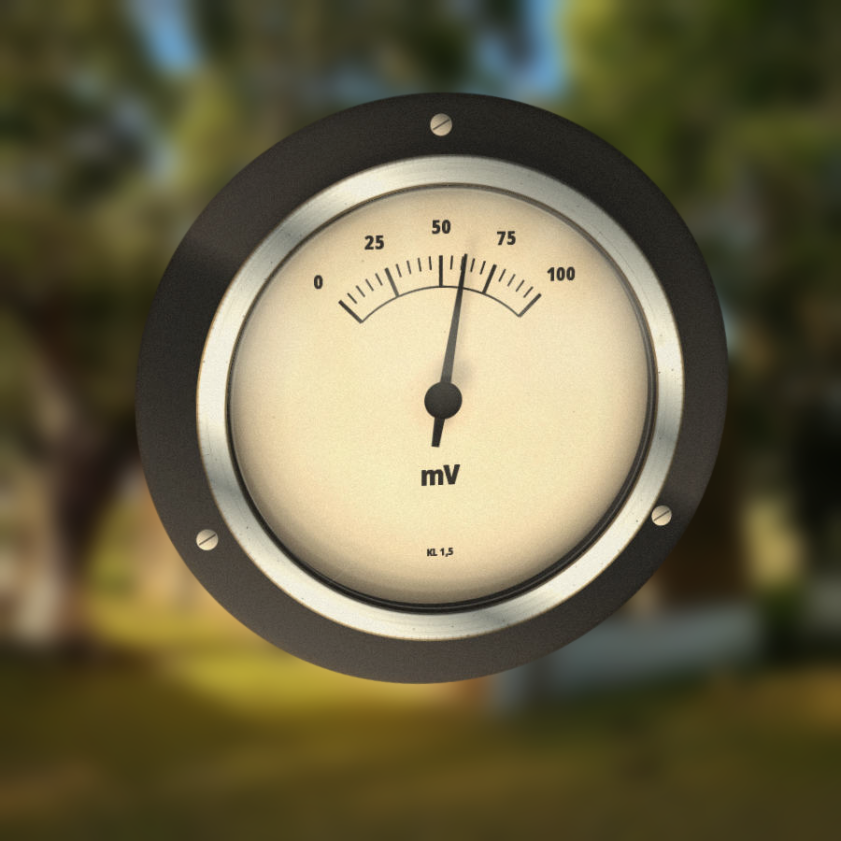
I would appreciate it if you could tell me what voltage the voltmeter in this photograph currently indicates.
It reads 60 mV
